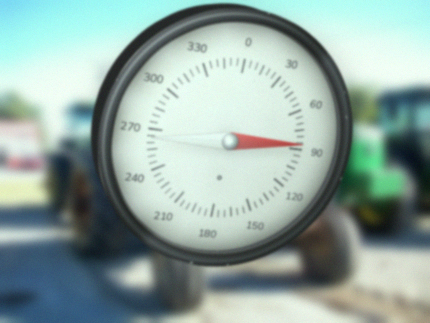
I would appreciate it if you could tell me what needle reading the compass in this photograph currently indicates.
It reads 85 °
